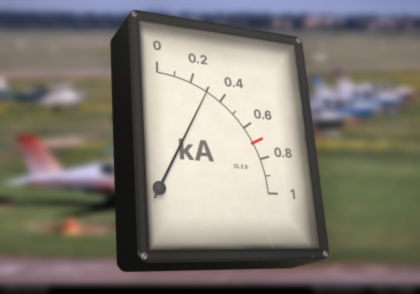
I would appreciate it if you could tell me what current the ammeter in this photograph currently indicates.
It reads 0.3 kA
